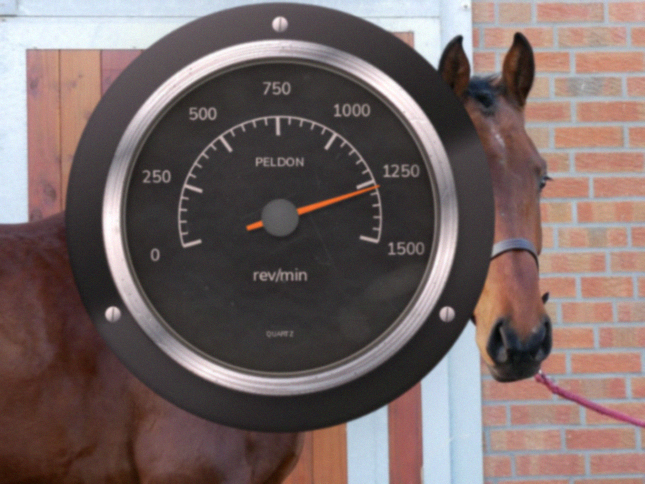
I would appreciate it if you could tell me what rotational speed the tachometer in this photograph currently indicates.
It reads 1275 rpm
